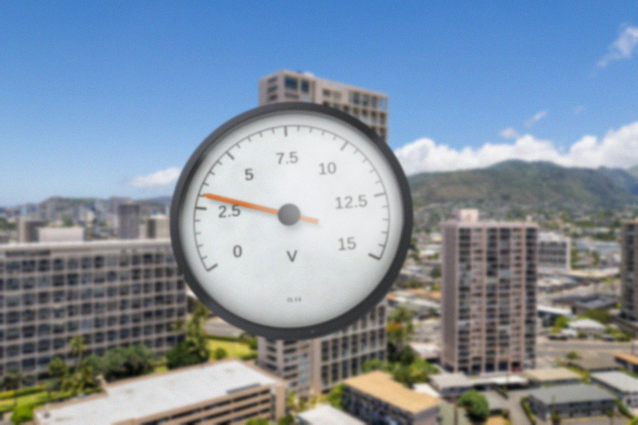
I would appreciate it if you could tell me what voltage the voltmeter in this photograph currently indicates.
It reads 3 V
